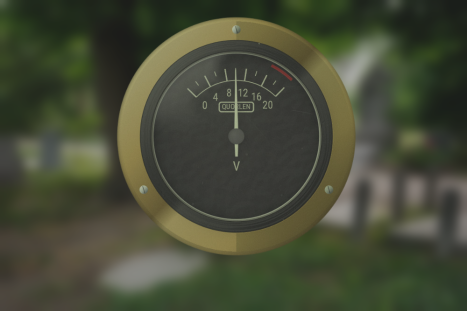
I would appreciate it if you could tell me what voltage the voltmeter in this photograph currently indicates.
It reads 10 V
